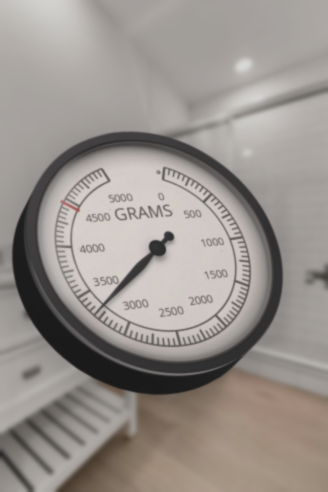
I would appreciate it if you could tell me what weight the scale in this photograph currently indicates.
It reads 3300 g
